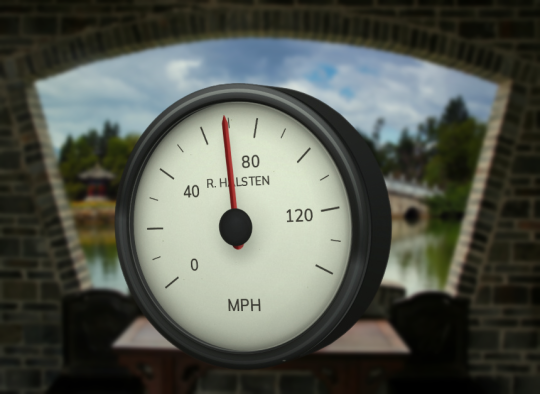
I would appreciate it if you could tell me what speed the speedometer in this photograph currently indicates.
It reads 70 mph
